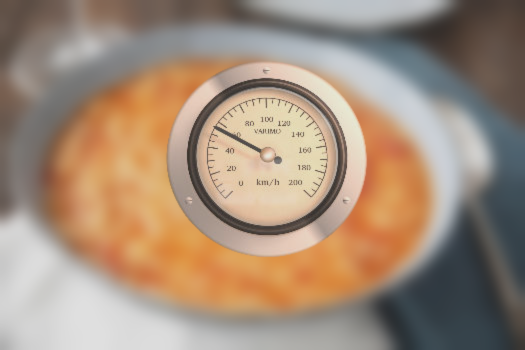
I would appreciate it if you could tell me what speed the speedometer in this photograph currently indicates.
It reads 55 km/h
